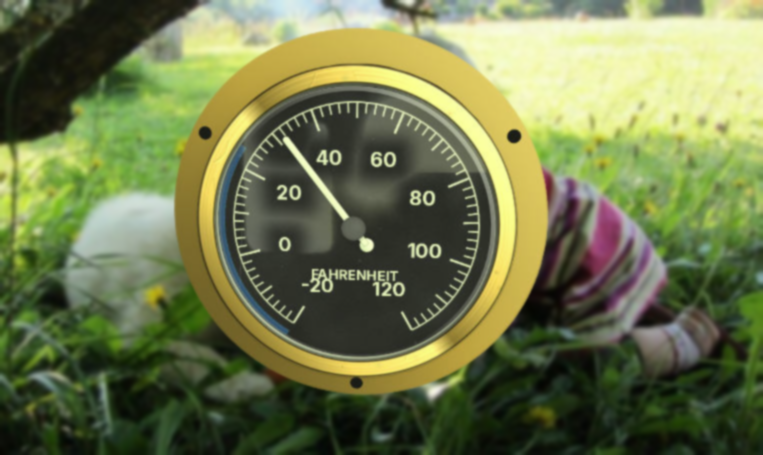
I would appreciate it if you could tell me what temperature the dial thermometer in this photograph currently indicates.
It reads 32 °F
